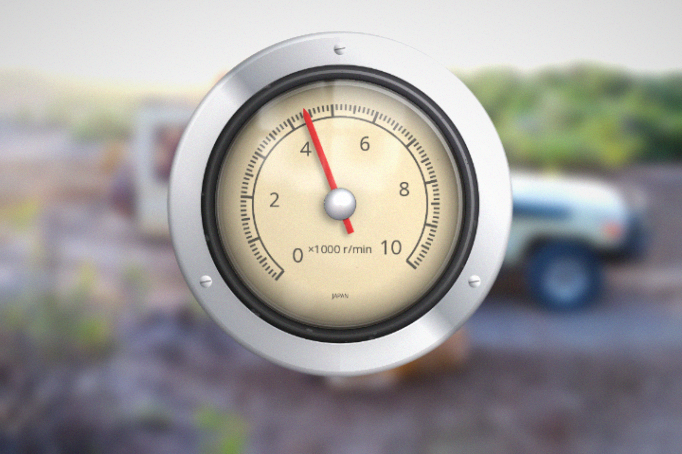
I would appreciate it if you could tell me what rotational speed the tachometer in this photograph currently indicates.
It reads 4400 rpm
